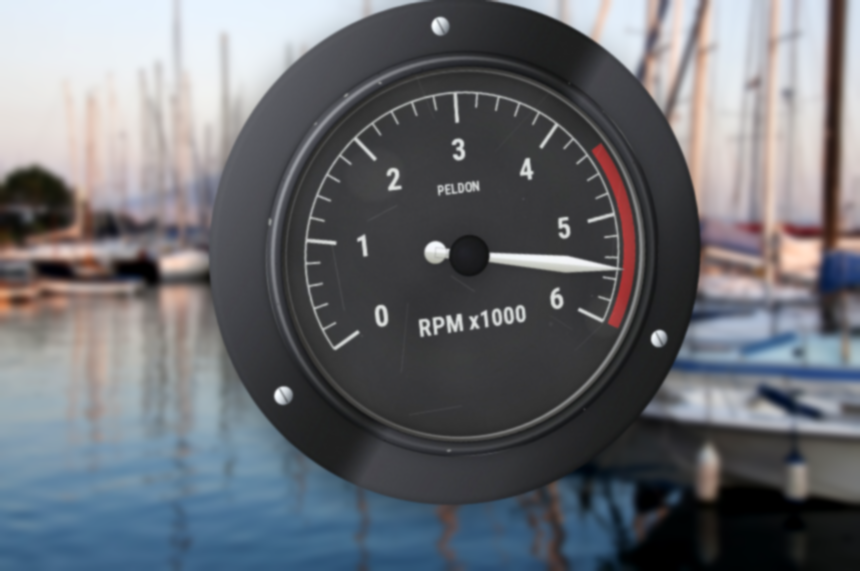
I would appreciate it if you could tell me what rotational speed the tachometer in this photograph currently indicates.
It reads 5500 rpm
